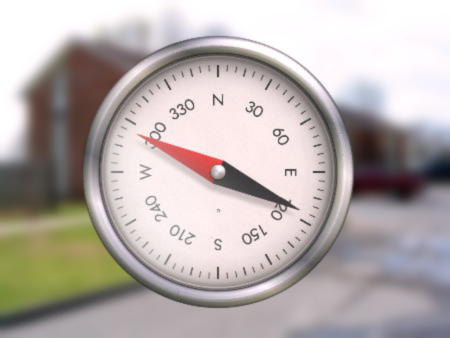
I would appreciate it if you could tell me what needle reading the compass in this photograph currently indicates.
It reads 295 °
